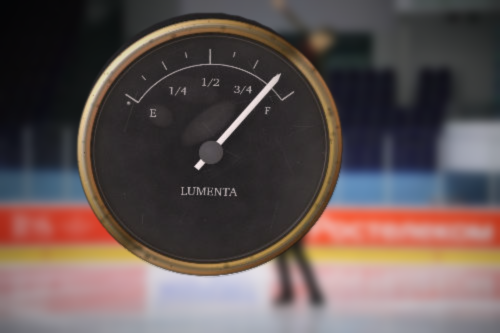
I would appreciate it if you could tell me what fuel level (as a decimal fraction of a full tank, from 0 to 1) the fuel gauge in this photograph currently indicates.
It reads 0.875
